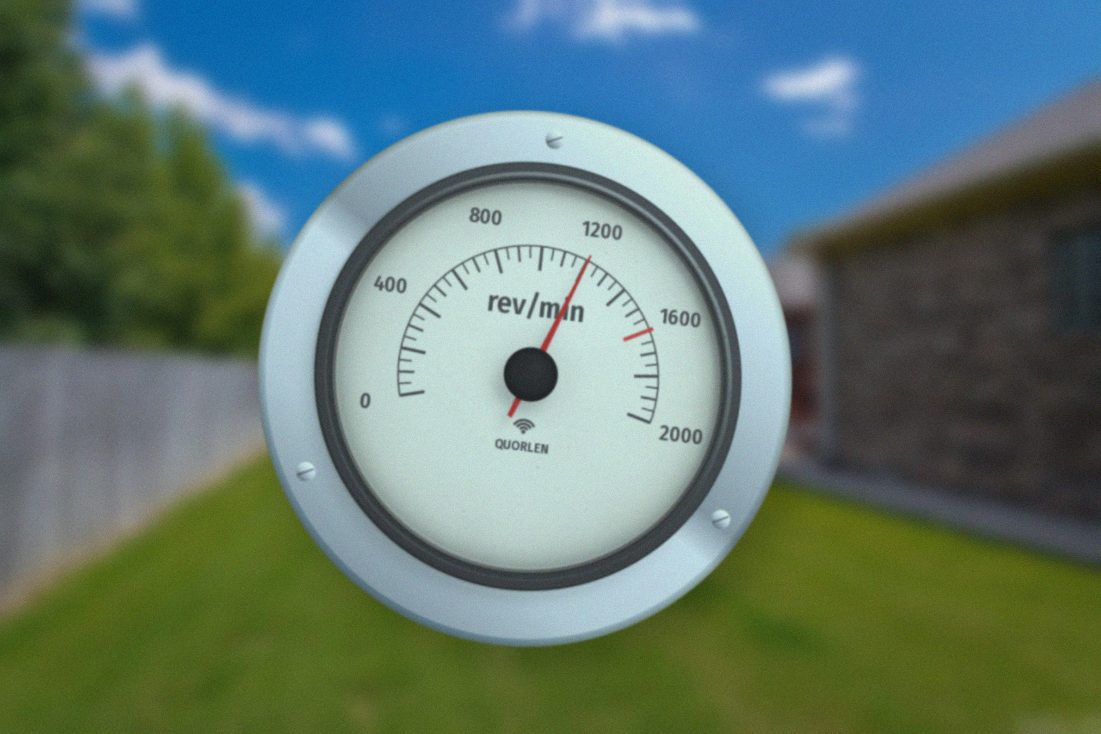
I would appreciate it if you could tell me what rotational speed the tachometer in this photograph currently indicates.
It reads 1200 rpm
